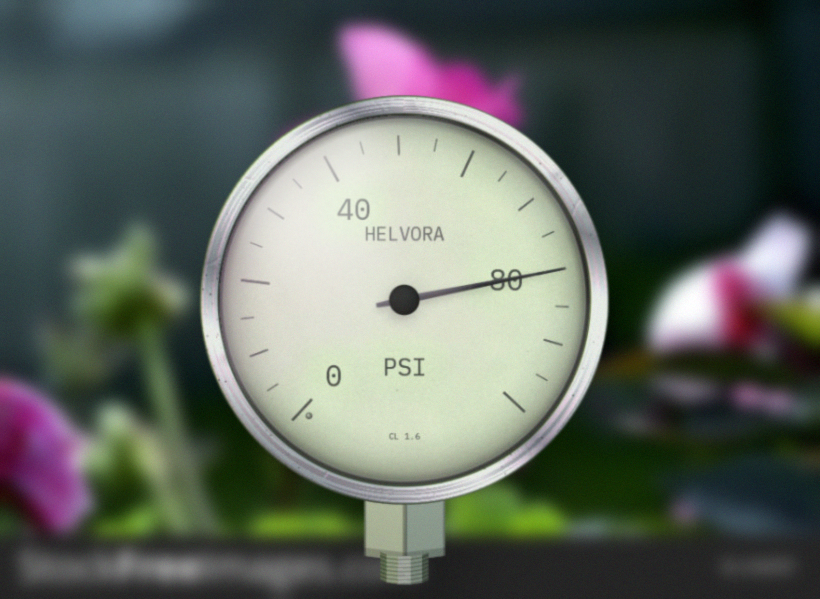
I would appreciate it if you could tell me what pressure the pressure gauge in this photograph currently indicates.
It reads 80 psi
